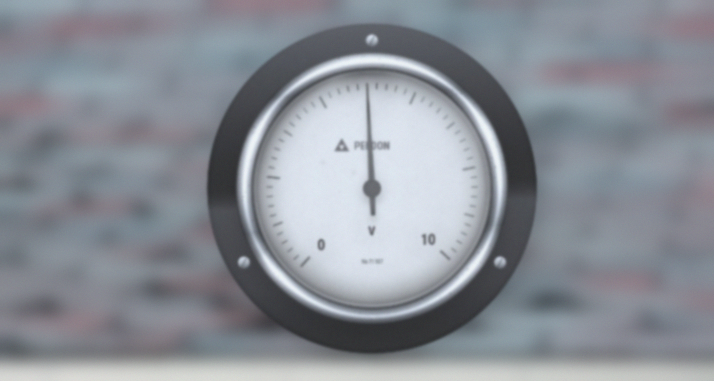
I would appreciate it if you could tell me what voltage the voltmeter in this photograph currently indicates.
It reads 5 V
